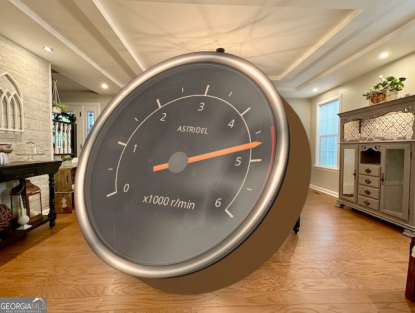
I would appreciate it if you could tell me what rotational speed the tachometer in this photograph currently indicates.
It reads 4750 rpm
